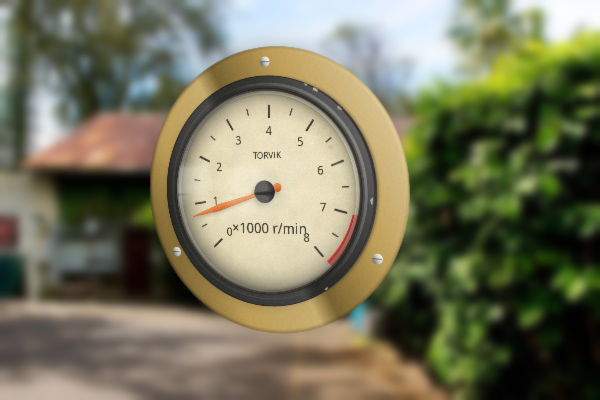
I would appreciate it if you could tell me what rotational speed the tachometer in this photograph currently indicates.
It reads 750 rpm
